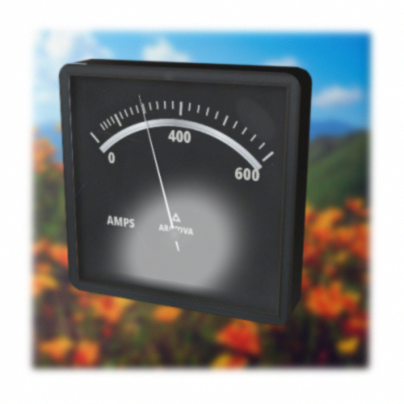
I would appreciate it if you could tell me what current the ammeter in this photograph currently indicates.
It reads 300 A
